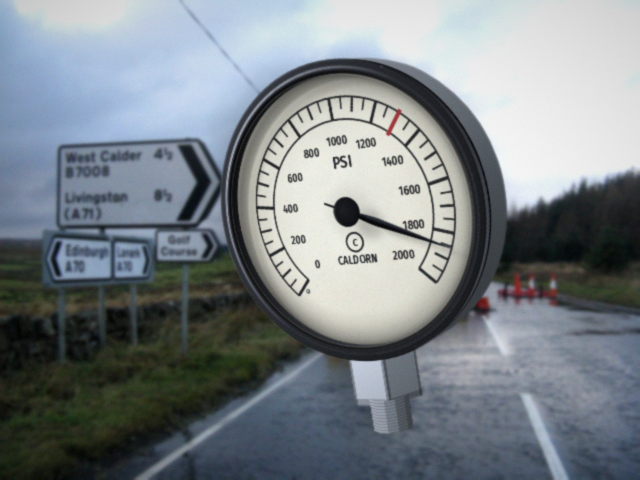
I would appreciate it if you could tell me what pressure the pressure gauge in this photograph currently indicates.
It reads 1850 psi
